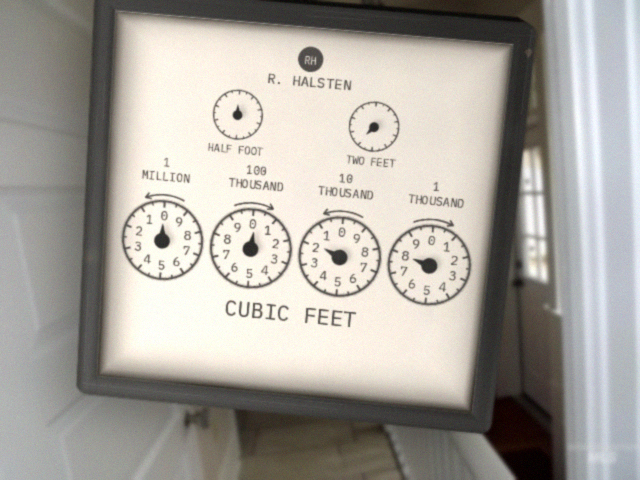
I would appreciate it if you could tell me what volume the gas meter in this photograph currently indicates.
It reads 1800 ft³
